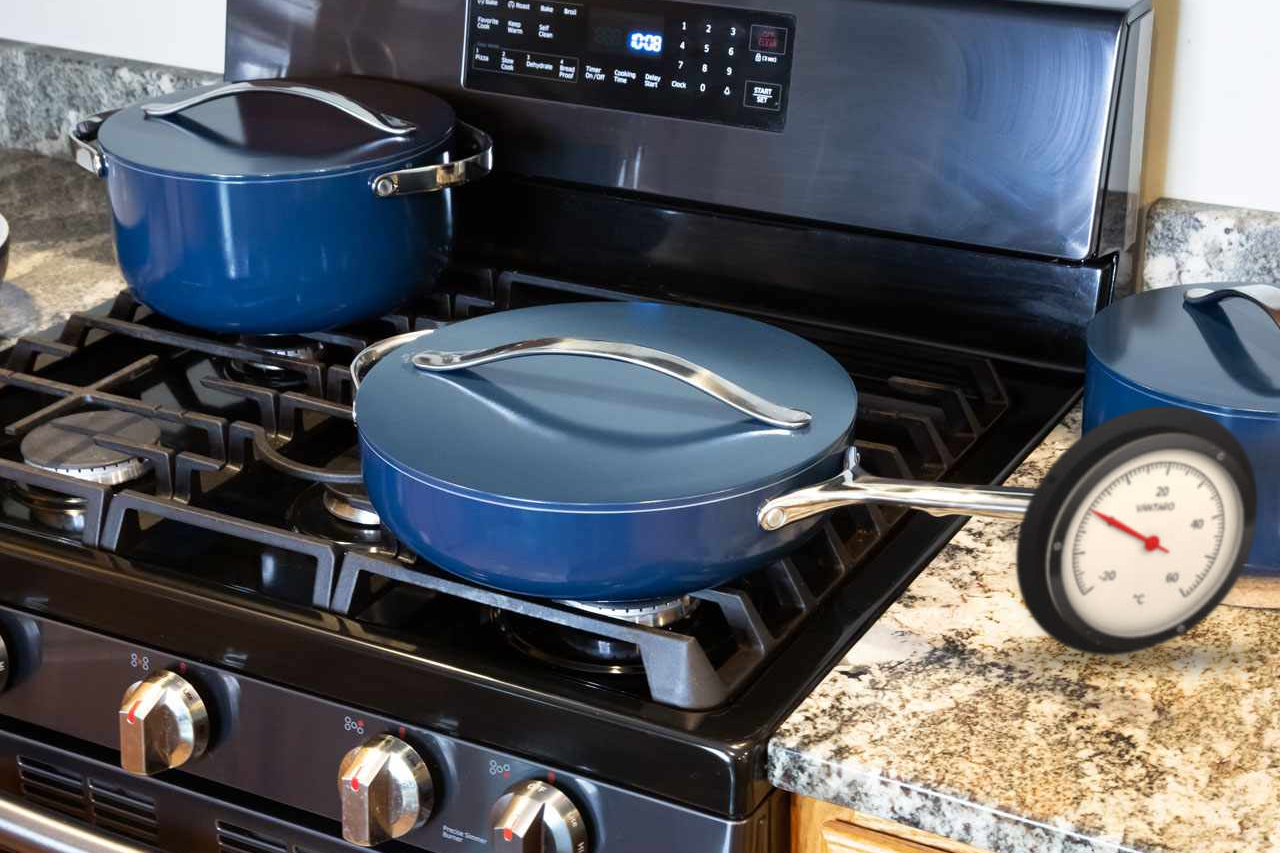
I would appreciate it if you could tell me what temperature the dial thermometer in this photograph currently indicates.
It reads 0 °C
